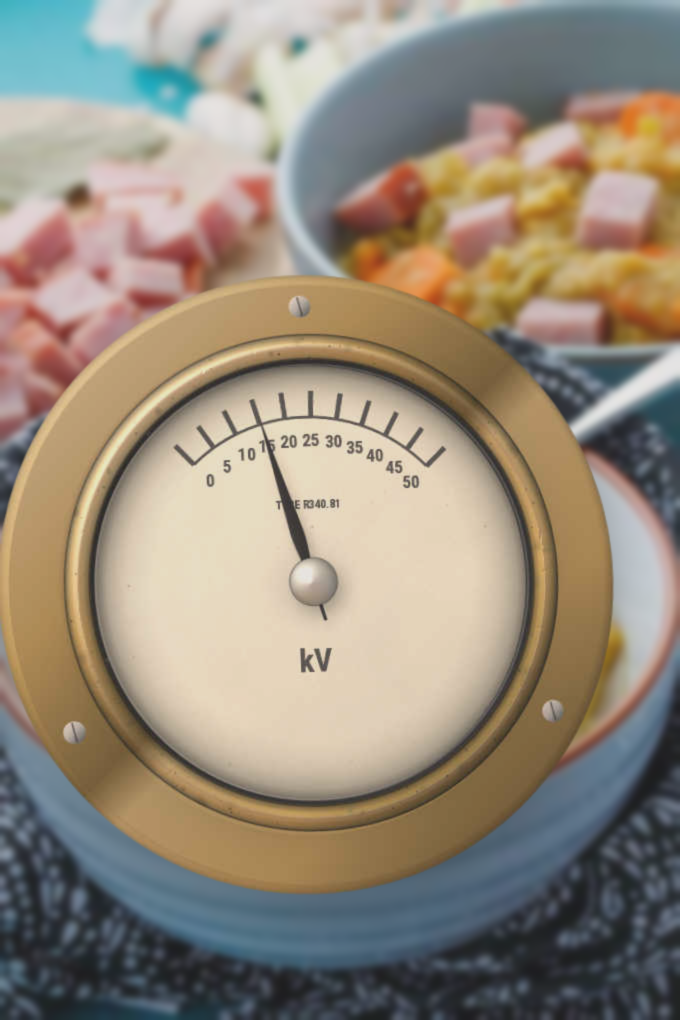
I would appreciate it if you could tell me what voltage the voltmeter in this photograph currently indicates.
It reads 15 kV
